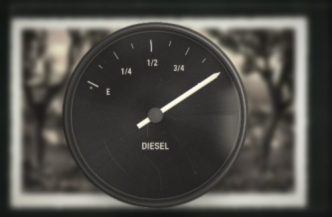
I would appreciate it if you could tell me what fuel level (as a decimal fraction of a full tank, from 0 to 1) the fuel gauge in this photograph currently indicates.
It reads 1
